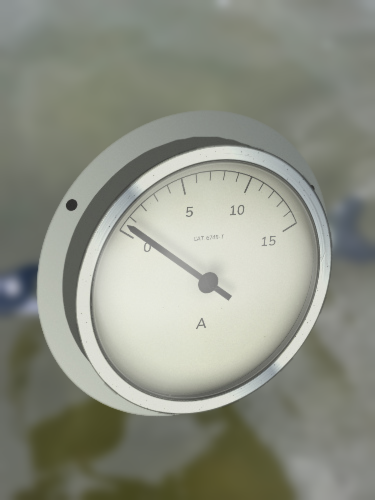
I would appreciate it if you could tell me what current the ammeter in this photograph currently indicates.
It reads 0.5 A
